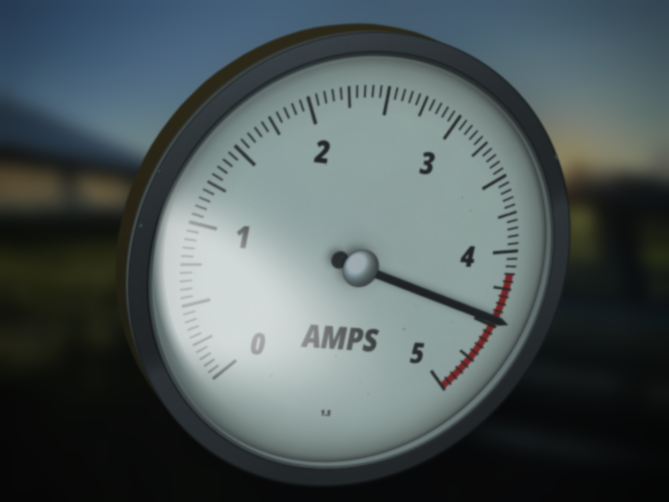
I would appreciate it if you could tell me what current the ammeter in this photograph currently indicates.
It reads 4.45 A
